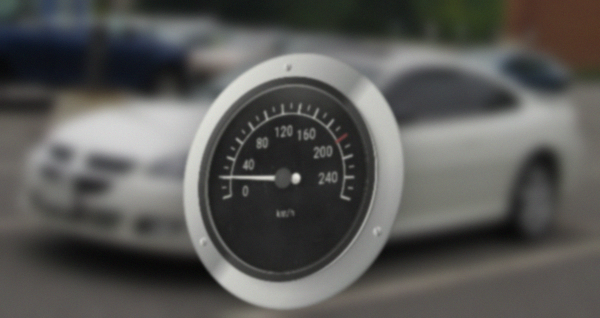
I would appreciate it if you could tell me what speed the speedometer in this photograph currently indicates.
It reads 20 km/h
